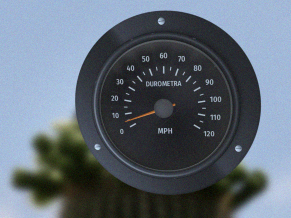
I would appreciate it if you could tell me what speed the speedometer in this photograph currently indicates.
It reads 5 mph
